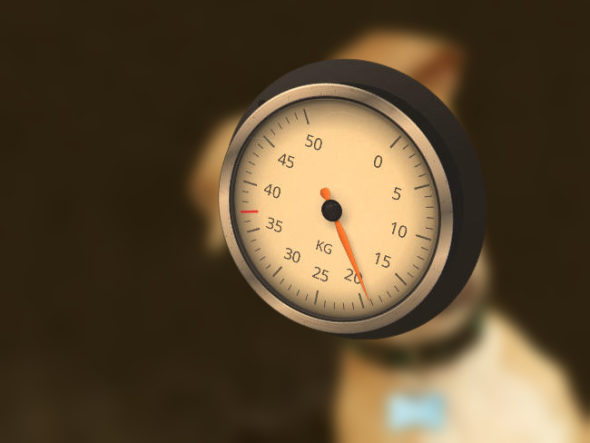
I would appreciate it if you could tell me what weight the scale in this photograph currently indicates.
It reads 19 kg
